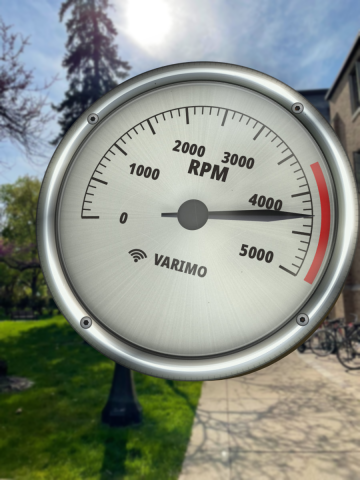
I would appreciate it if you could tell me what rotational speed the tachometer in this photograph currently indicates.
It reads 4300 rpm
